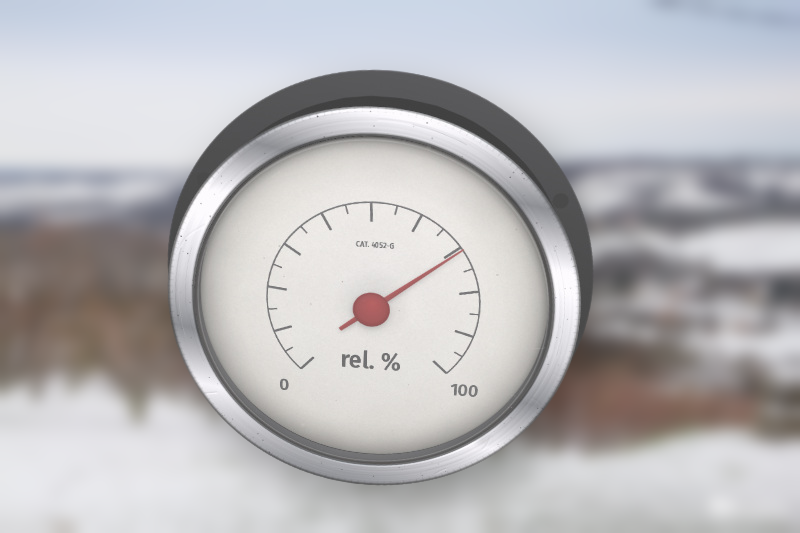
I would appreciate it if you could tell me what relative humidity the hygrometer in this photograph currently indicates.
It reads 70 %
